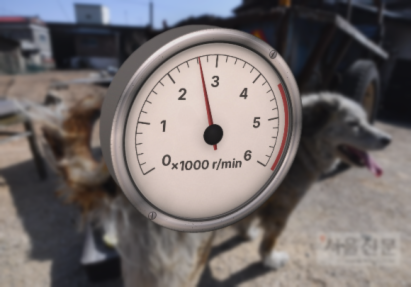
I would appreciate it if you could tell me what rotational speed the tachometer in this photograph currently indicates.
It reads 2600 rpm
